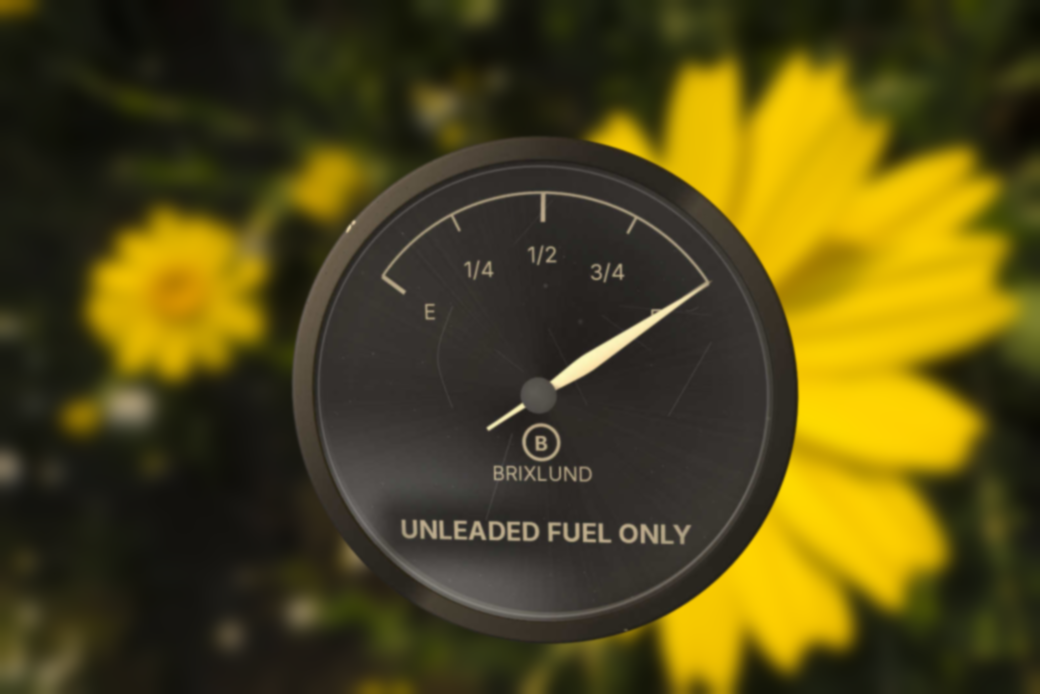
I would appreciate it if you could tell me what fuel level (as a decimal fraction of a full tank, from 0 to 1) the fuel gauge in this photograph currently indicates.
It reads 1
